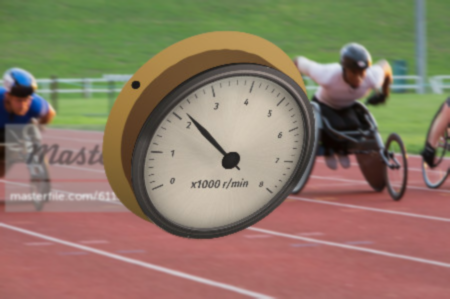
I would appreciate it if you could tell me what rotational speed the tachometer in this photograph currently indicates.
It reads 2200 rpm
